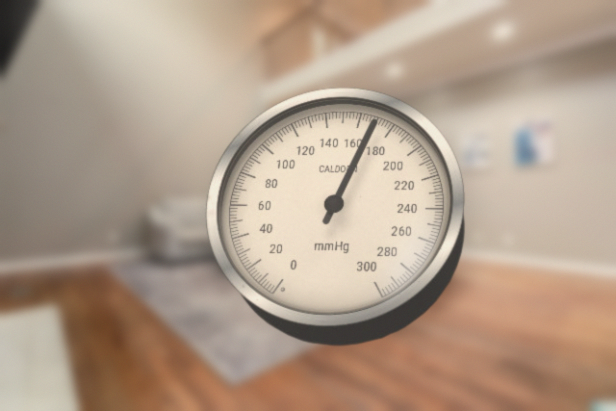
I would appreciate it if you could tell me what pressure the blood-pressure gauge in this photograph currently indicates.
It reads 170 mmHg
